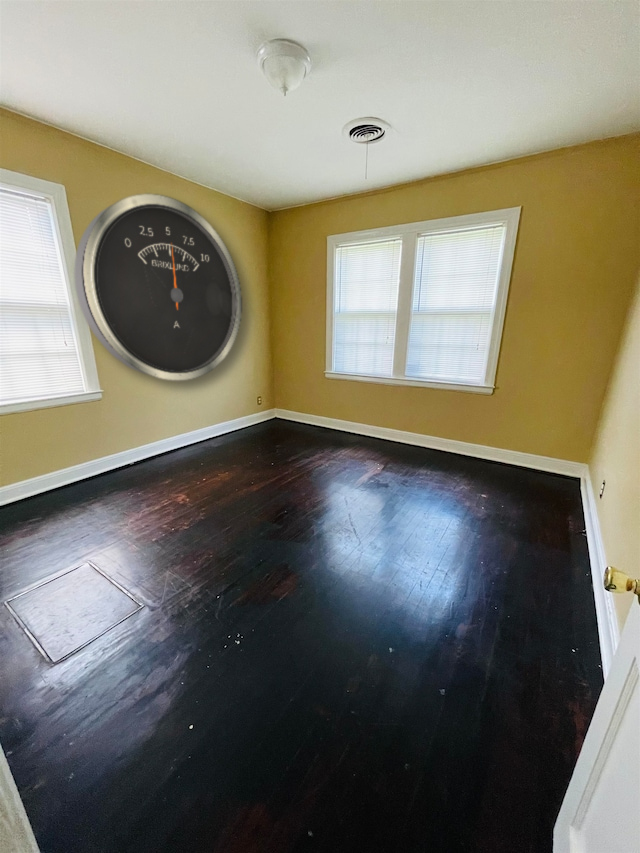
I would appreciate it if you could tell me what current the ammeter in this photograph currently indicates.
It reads 5 A
